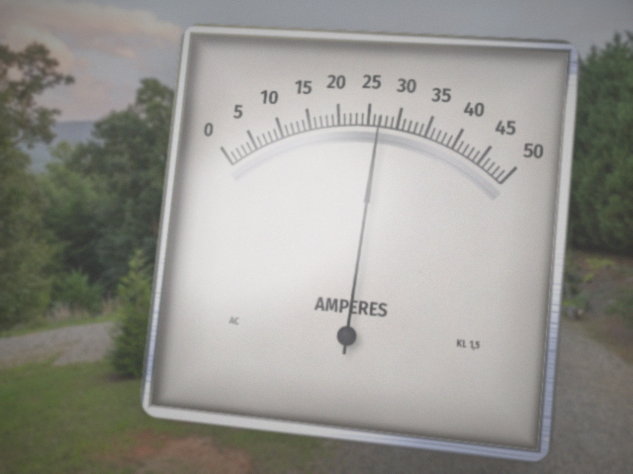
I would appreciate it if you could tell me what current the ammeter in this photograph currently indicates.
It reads 27 A
